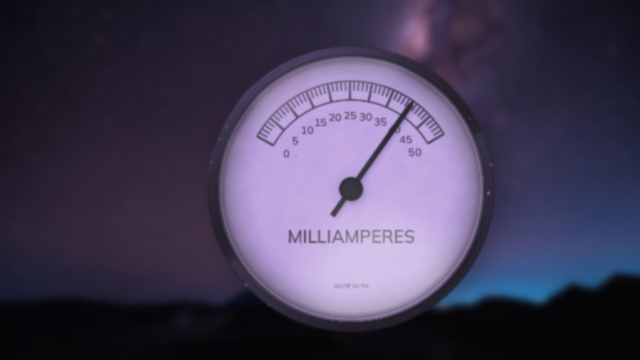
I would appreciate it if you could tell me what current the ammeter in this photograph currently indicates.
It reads 40 mA
